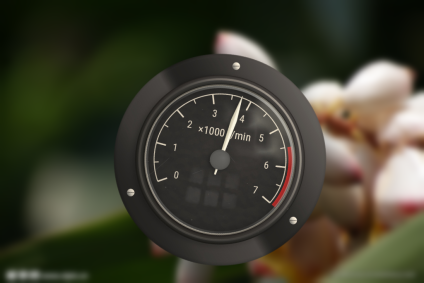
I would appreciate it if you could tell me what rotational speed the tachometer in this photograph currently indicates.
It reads 3750 rpm
